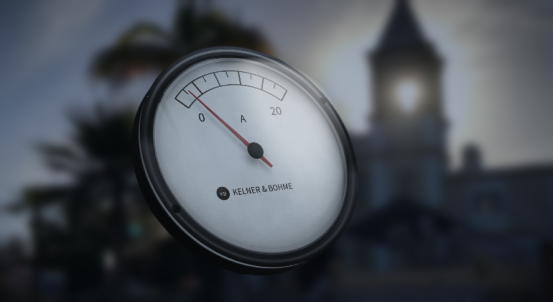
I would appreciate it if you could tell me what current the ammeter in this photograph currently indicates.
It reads 2 A
